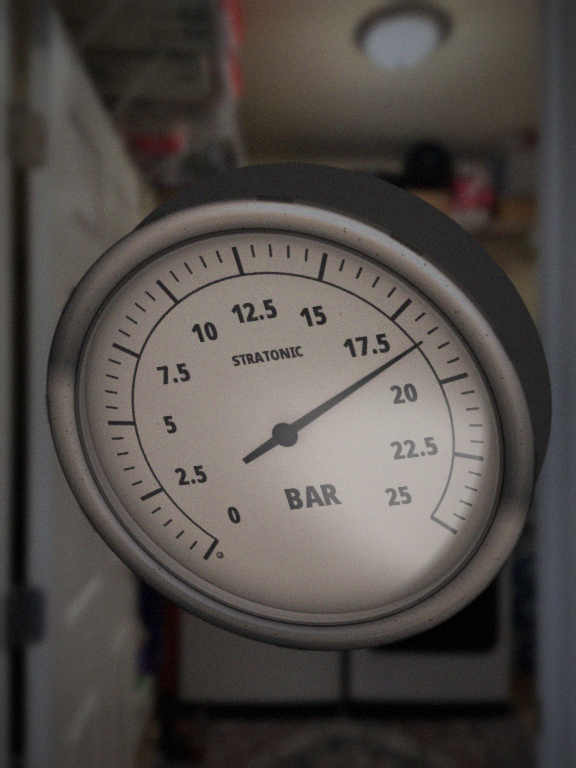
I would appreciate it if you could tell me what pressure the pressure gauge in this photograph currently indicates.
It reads 18.5 bar
